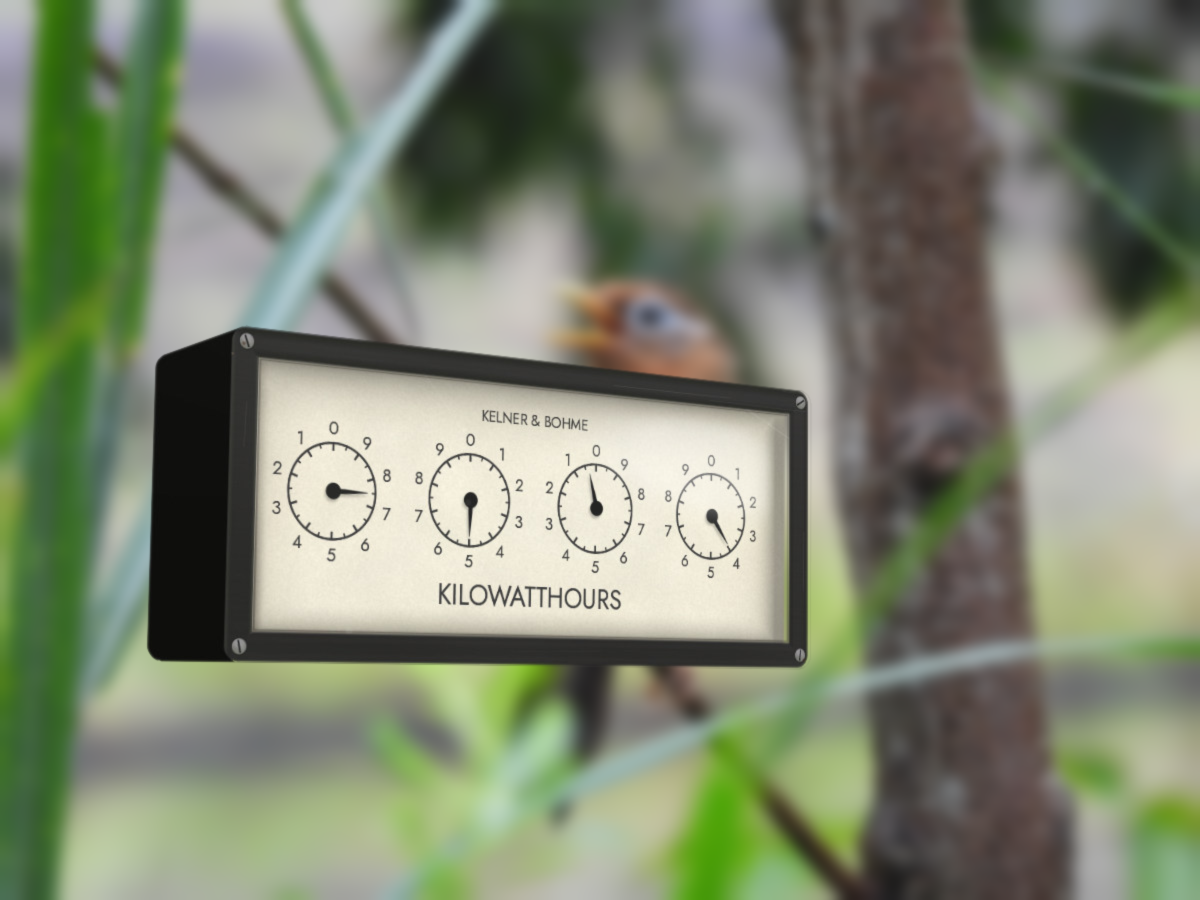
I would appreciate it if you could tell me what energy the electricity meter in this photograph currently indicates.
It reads 7504 kWh
